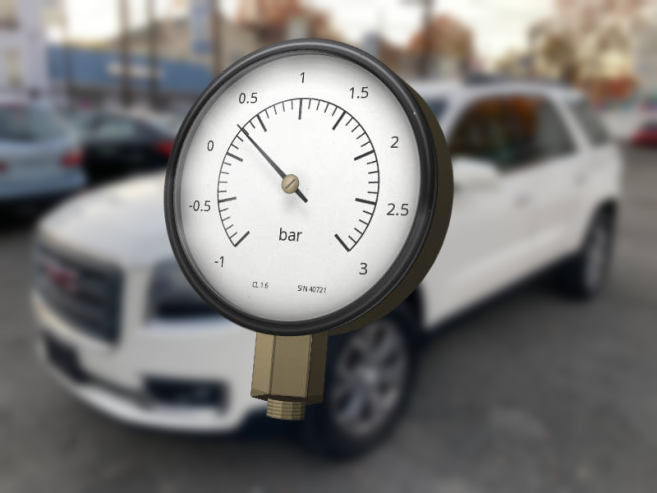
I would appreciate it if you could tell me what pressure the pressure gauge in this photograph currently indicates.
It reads 0.3 bar
